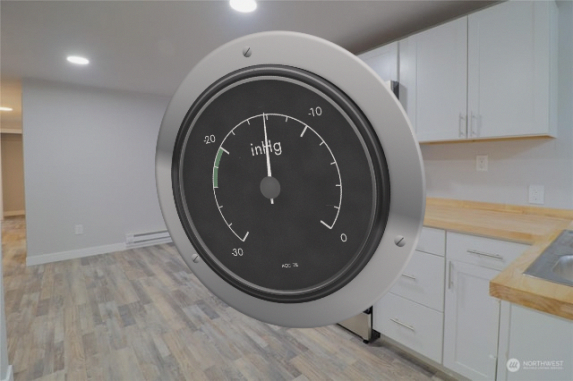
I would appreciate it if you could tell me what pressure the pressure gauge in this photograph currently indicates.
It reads -14 inHg
